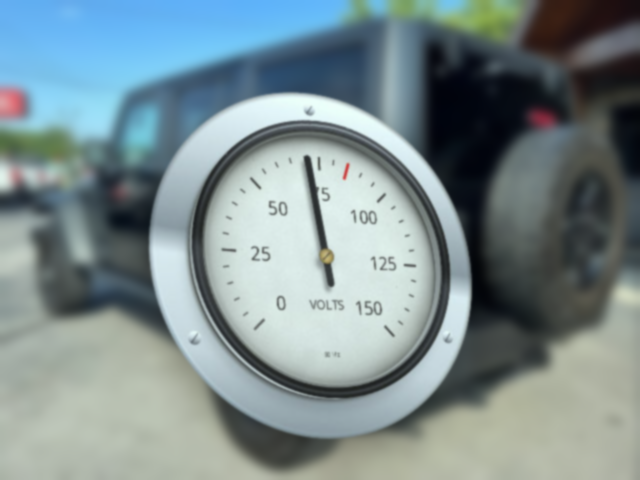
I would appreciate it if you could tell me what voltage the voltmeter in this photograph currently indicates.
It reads 70 V
